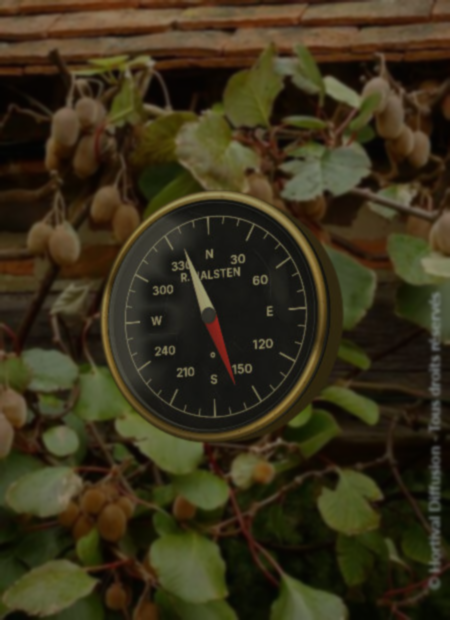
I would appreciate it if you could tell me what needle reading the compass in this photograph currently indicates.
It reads 160 °
